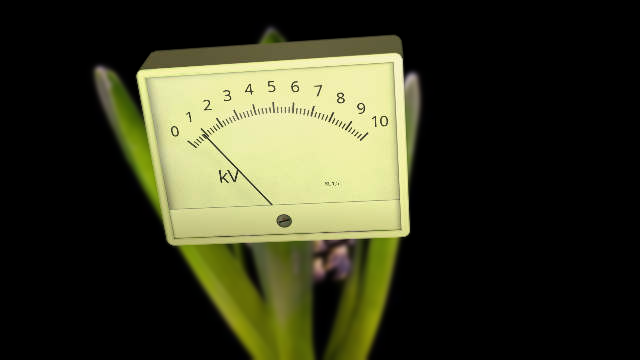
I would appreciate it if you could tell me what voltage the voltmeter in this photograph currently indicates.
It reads 1 kV
